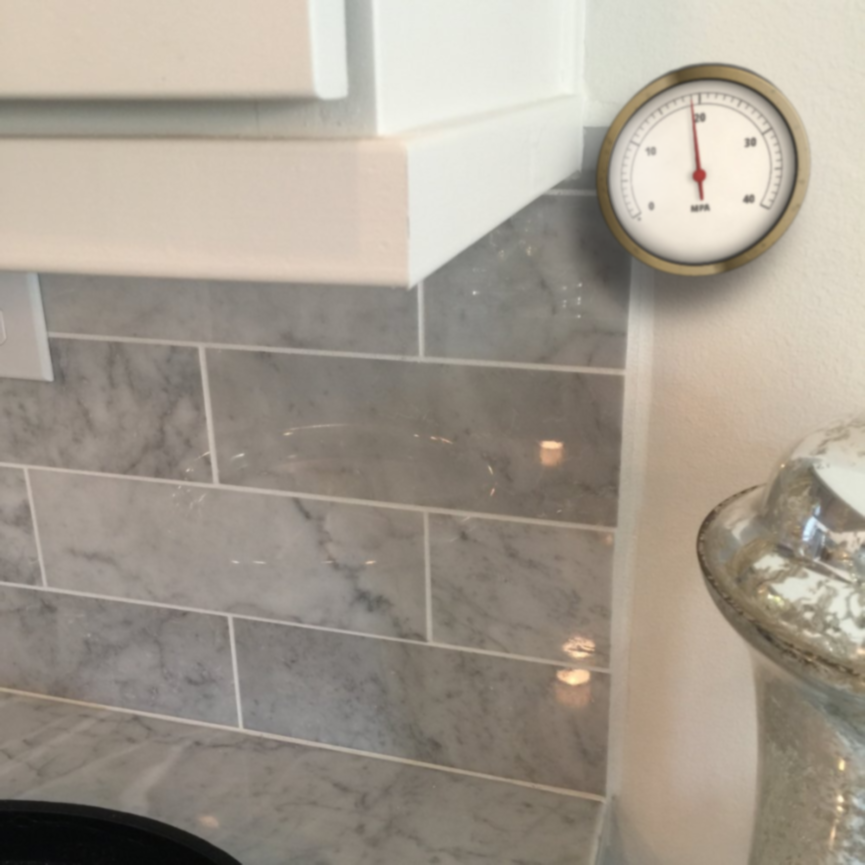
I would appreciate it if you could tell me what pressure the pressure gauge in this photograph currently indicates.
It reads 19 MPa
